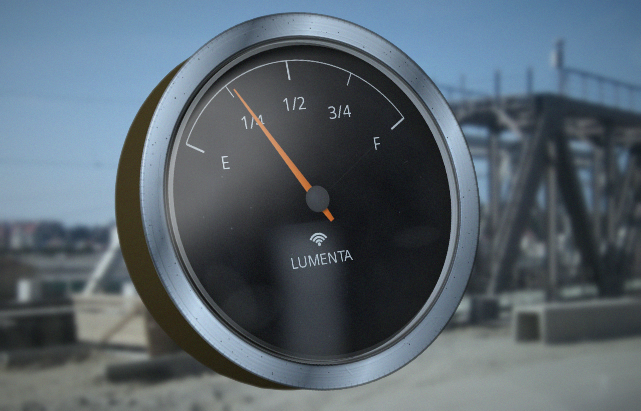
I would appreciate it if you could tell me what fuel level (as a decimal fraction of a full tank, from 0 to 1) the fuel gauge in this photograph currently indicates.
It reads 0.25
